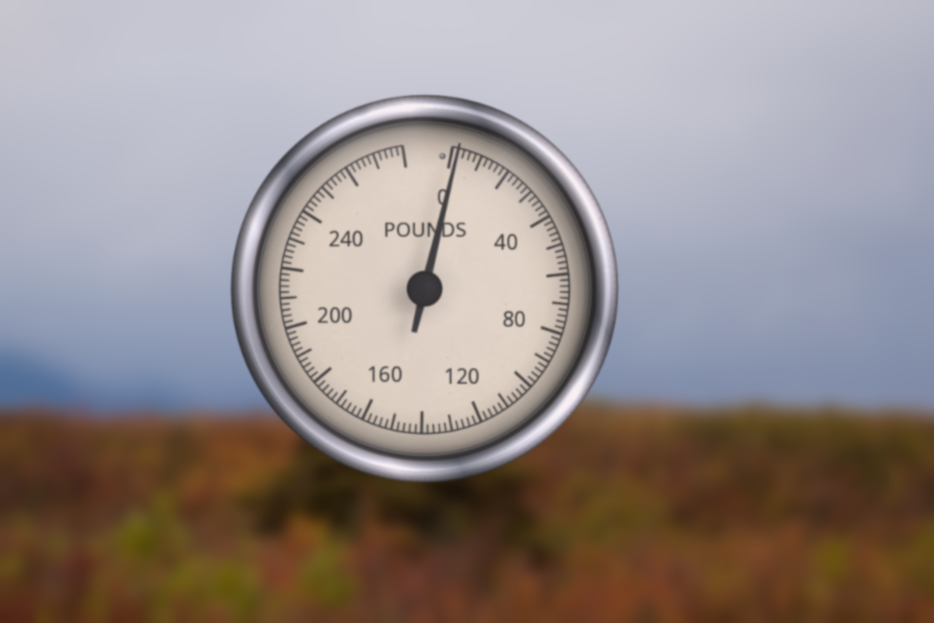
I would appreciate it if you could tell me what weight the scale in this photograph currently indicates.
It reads 2 lb
